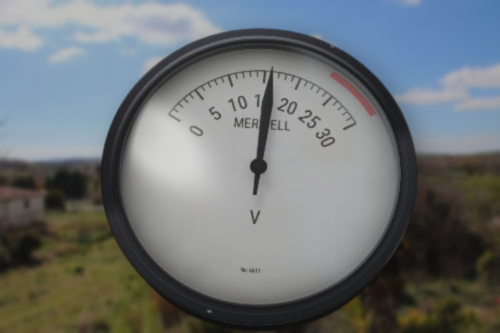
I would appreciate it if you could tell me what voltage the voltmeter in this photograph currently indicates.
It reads 16 V
